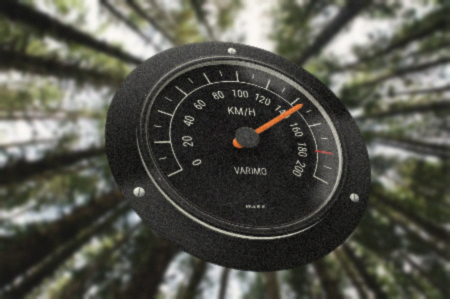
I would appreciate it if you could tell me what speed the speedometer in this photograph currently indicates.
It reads 145 km/h
